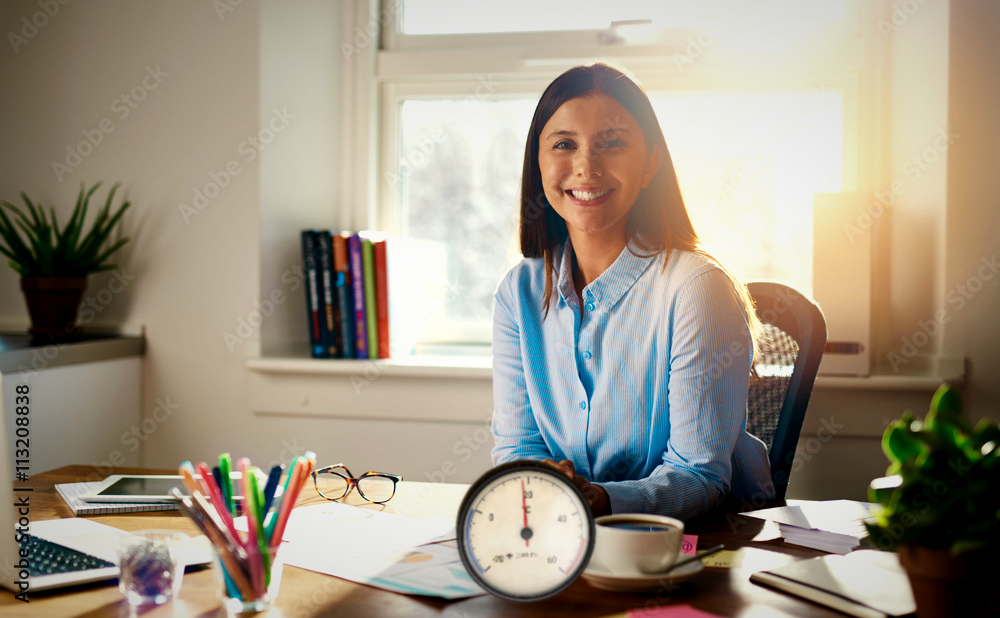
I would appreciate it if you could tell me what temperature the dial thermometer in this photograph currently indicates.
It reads 18 °C
